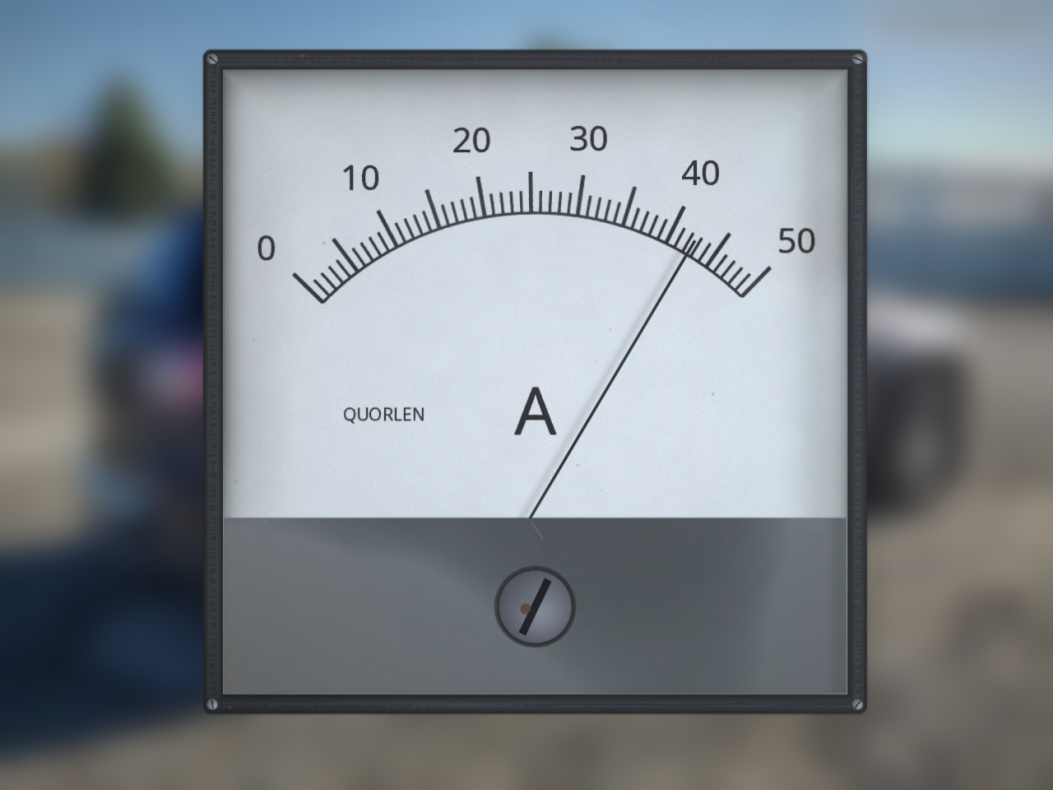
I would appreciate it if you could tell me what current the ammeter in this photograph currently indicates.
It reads 42.5 A
